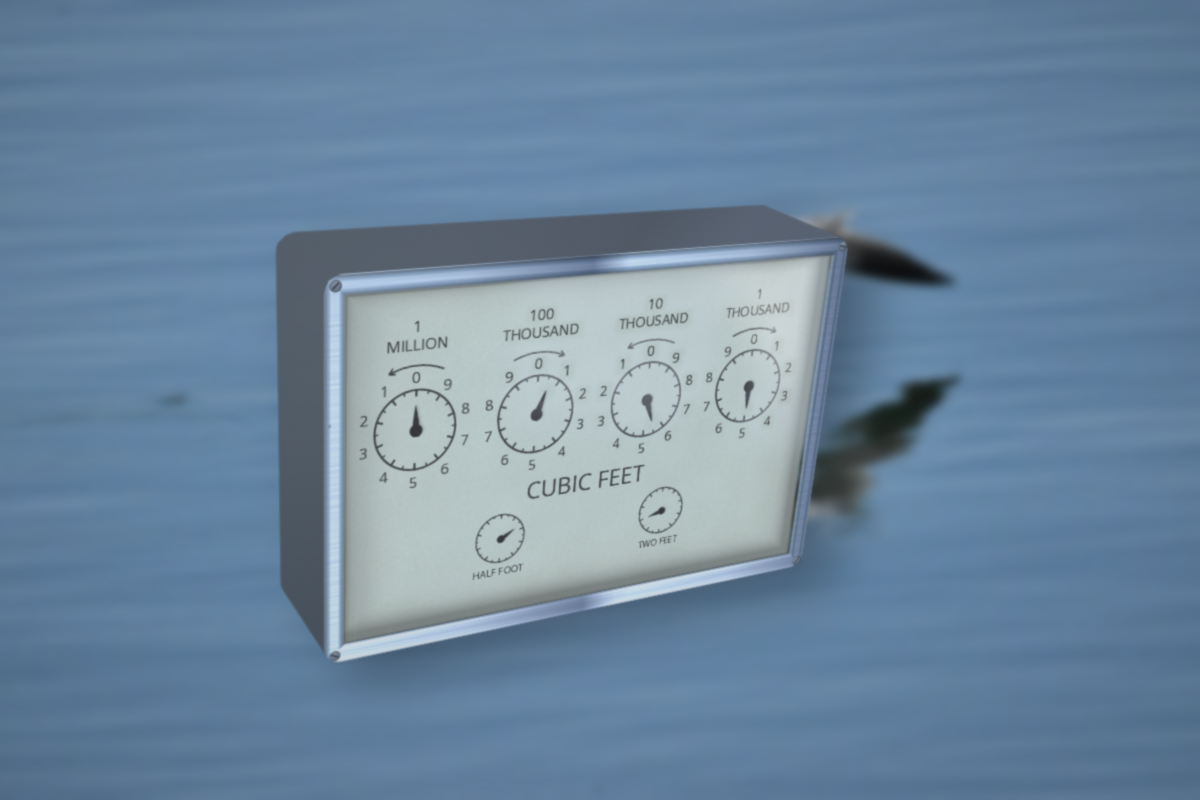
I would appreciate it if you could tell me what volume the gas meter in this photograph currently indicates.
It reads 5500 ft³
